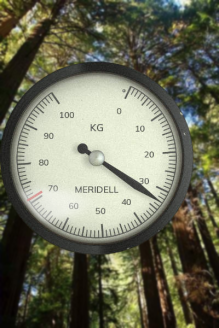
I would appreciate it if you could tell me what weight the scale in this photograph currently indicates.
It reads 33 kg
